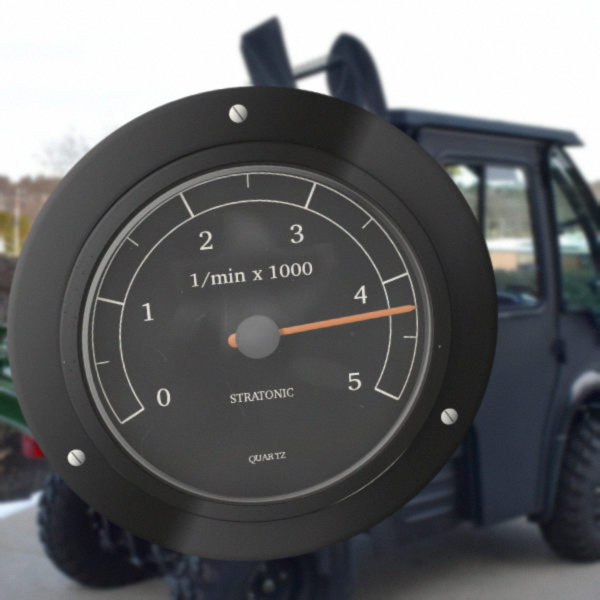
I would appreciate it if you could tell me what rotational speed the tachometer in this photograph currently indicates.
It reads 4250 rpm
